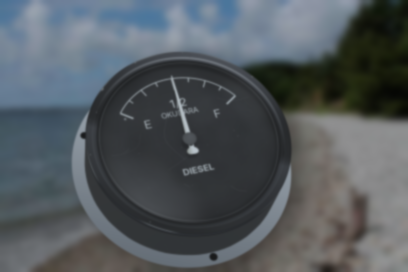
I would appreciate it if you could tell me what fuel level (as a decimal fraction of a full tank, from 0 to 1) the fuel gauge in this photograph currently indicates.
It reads 0.5
